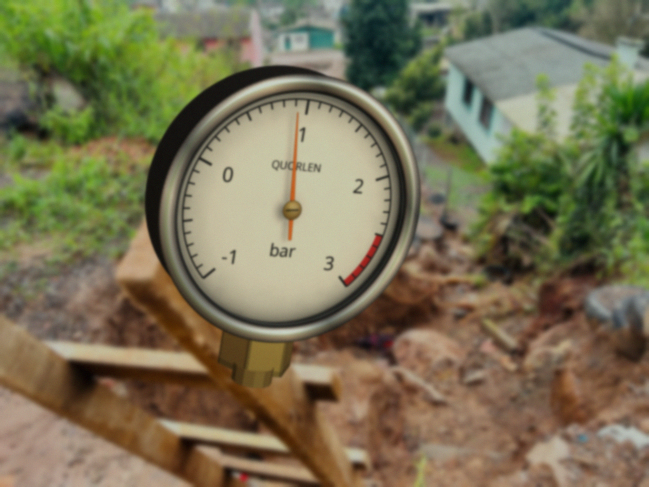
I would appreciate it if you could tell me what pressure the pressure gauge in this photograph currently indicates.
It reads 0.9 bar
